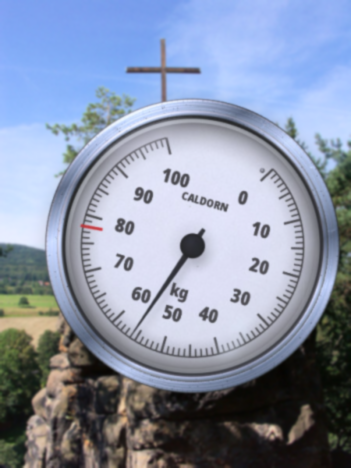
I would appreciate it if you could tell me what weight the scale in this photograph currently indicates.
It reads 56 kg
